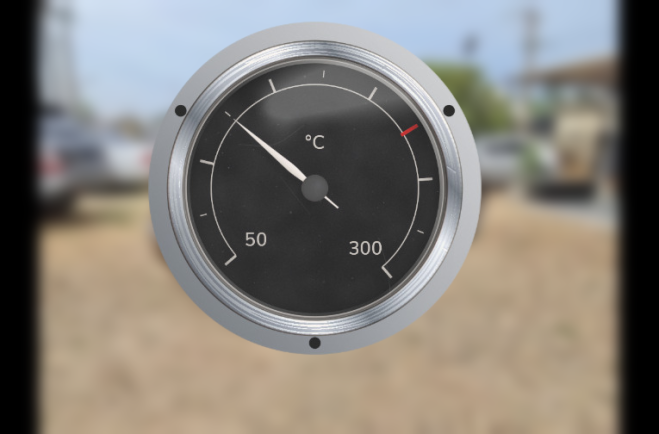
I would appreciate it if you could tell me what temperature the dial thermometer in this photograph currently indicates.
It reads 125 °C
